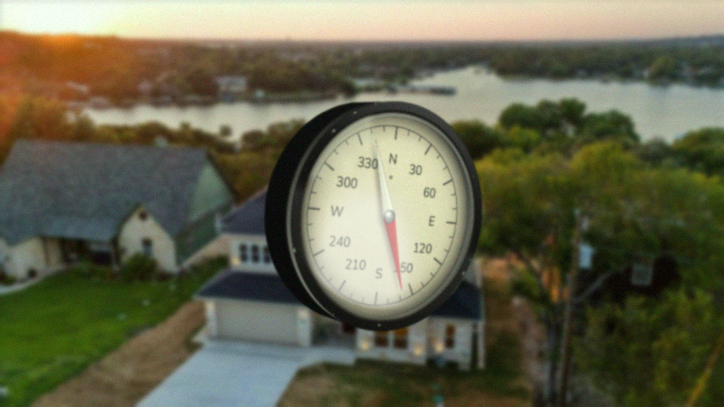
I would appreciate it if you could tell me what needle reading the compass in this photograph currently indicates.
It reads 160 °
